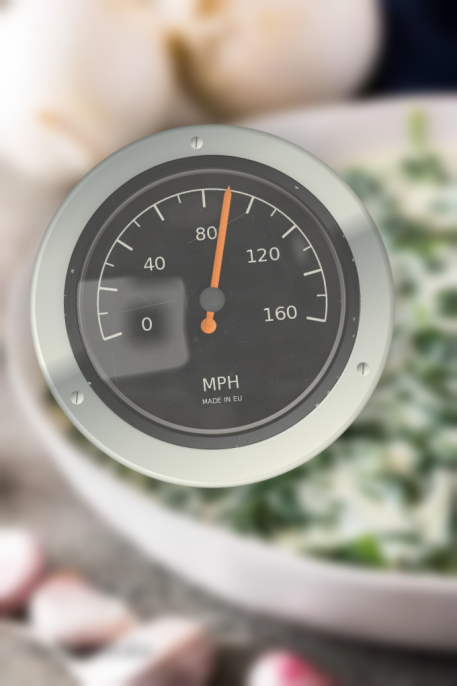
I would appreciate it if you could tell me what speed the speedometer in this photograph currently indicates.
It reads 90 mph
